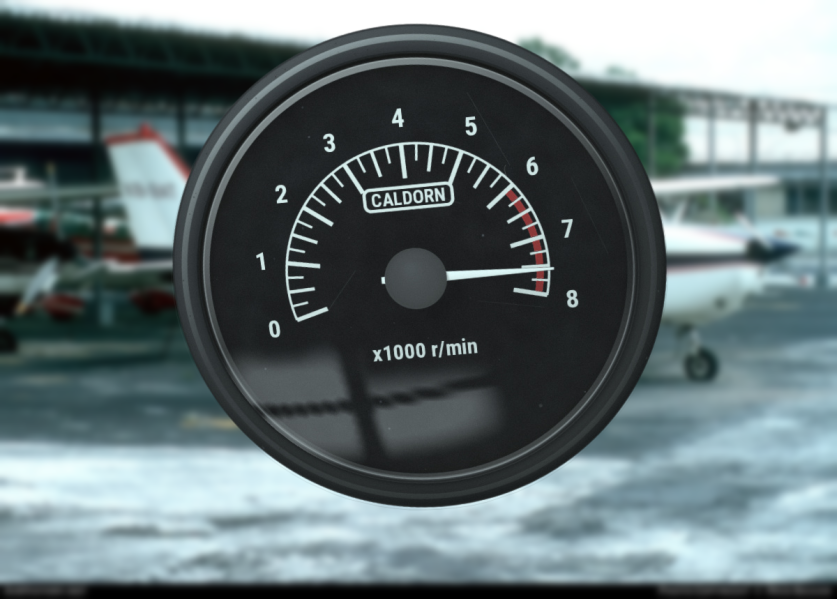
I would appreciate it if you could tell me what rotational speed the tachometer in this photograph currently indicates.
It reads 7500 rpm
